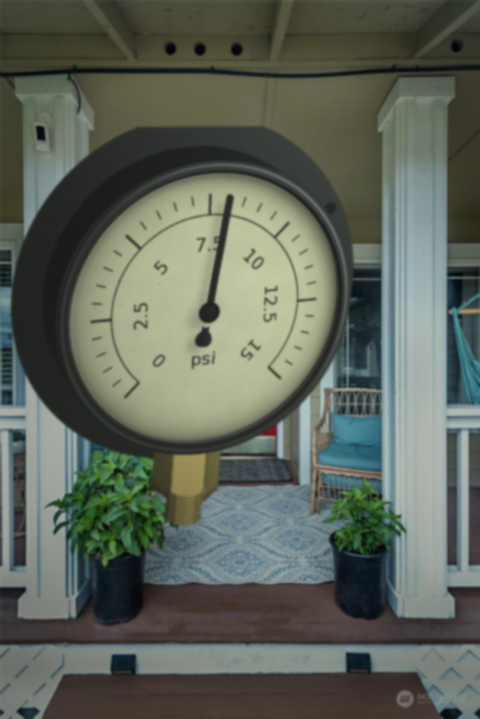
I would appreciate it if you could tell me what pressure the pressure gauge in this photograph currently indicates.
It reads 8 psi
